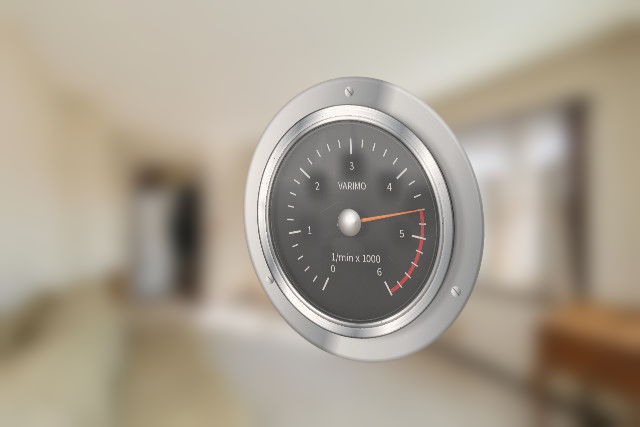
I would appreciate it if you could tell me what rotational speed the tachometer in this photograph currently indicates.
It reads 4600 rpm
